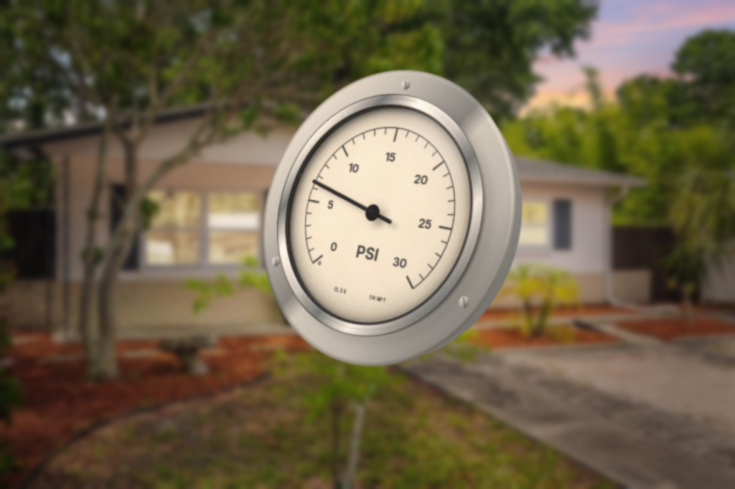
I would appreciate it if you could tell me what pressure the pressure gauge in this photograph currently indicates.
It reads 6.5 psi
